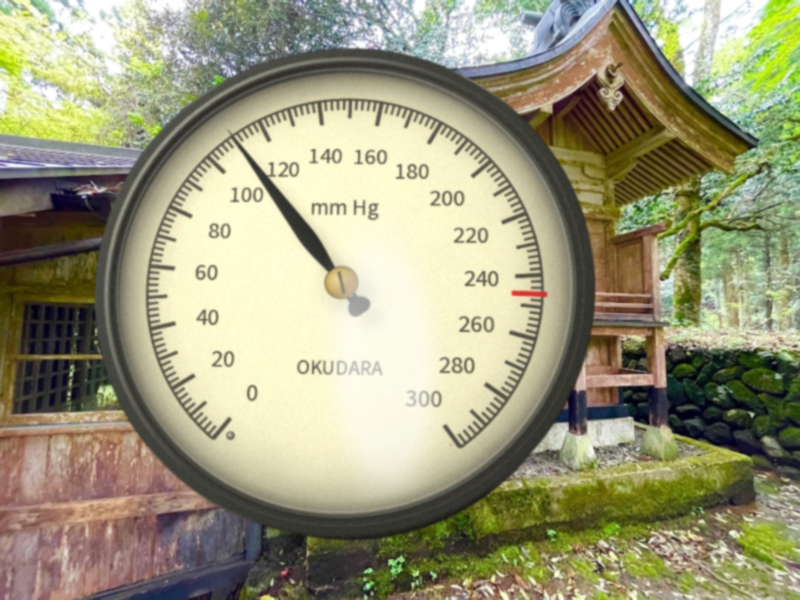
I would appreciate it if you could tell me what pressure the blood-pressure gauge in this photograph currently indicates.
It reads 110 mmHg
